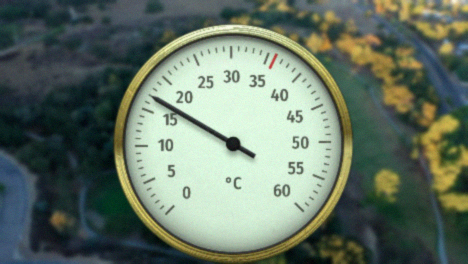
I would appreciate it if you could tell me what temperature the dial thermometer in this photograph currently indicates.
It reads 17 °C
